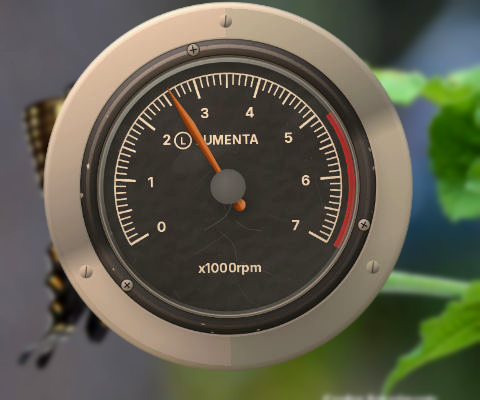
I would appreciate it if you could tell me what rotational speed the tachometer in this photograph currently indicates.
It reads 2600 rpm
